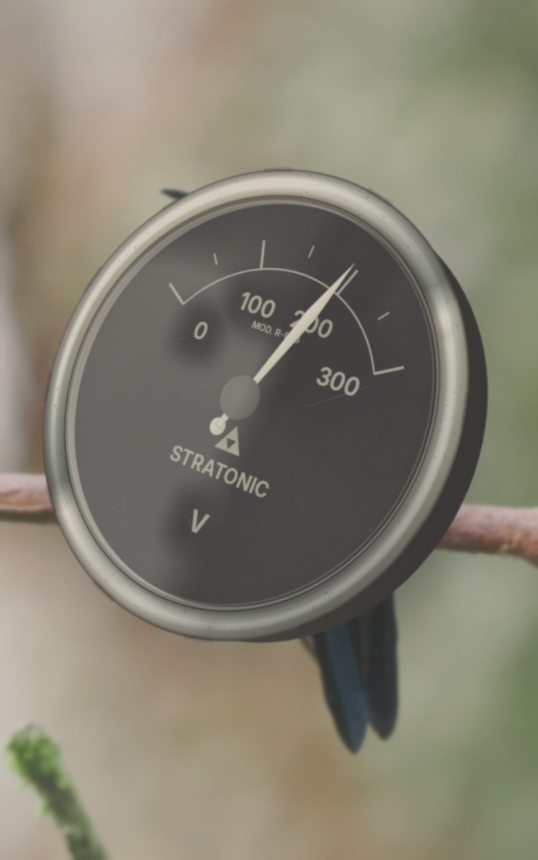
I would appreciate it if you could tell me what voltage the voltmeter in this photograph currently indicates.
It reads 200 V
